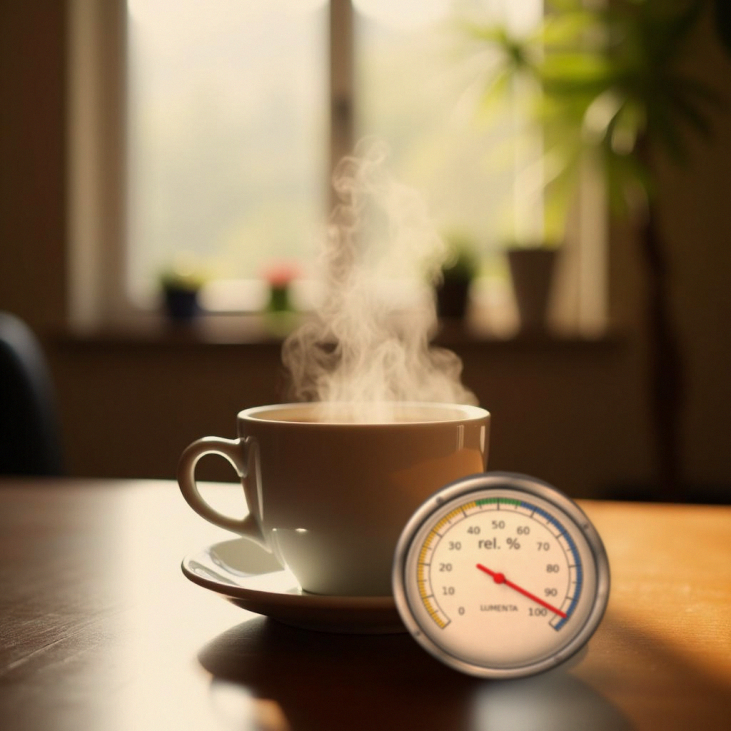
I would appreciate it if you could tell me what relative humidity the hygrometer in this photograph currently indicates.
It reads 95 %
